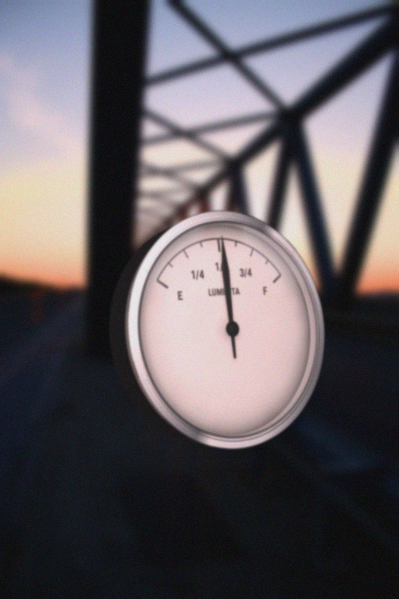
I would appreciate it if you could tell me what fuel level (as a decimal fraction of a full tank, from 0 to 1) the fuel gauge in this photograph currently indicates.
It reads 0.5
